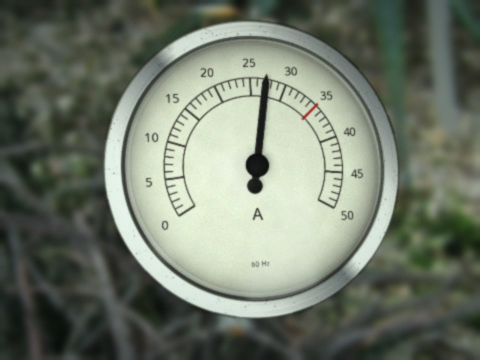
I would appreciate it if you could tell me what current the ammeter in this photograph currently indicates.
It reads 27 A
